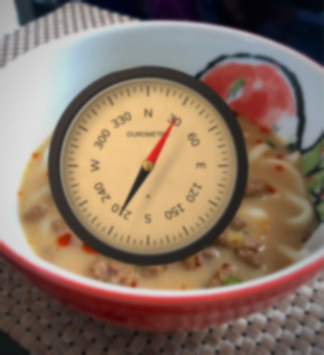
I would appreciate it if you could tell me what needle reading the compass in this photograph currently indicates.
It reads 30 °
